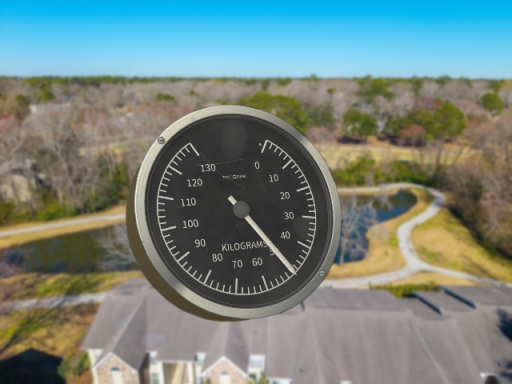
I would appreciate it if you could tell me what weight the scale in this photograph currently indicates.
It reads 50 kg
